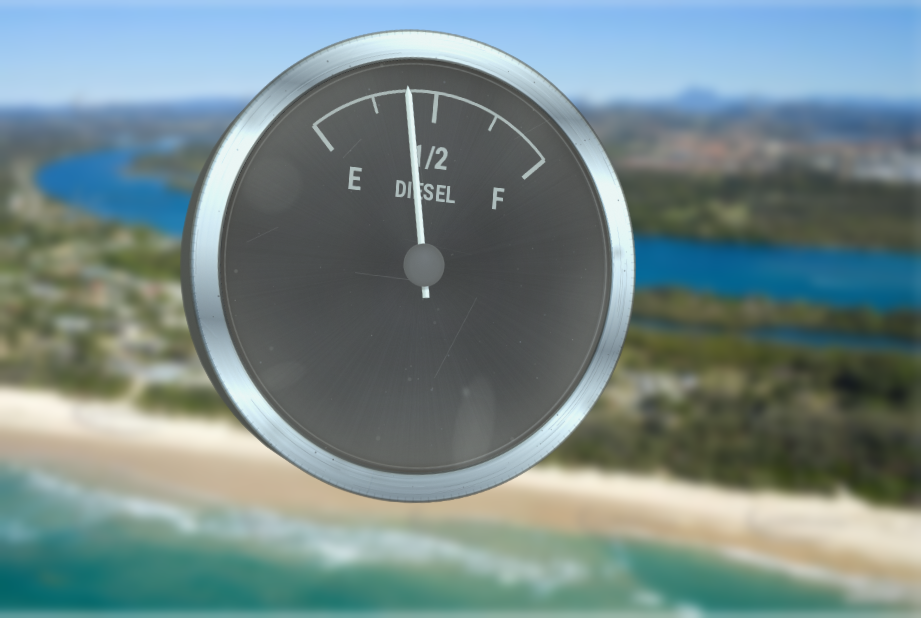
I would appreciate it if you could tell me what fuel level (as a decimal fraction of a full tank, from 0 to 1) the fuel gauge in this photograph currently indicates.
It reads 0.375
